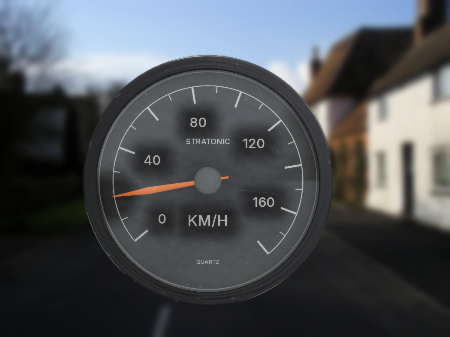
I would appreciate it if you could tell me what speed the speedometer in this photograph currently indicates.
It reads 20 km/h
